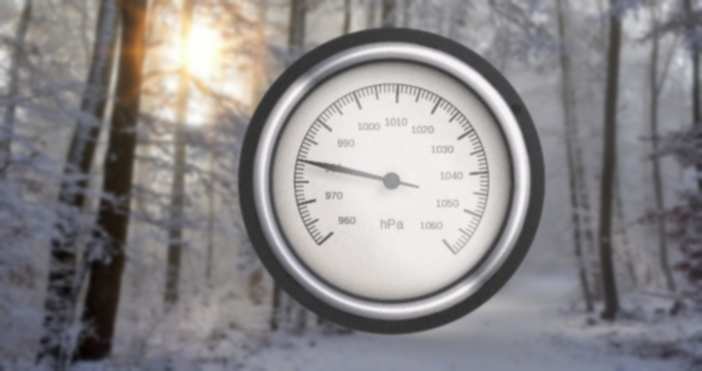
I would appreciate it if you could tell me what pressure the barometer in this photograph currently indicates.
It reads 980 hPa
